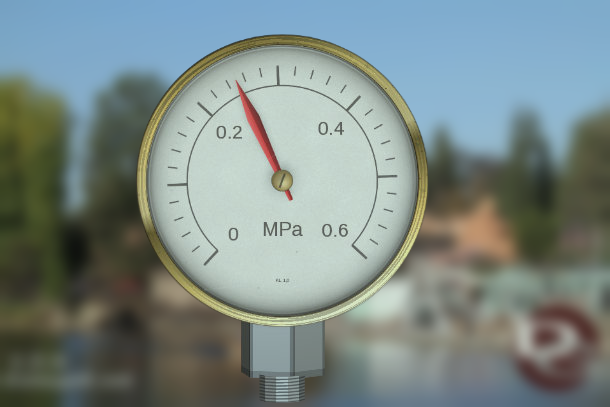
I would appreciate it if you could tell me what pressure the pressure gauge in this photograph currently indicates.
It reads 0.25 MPa
